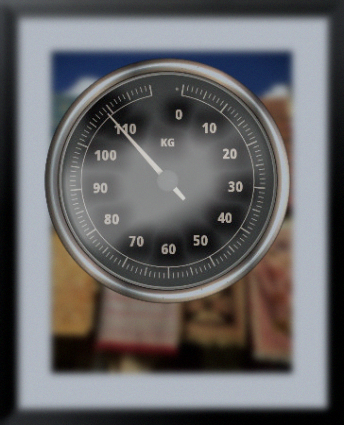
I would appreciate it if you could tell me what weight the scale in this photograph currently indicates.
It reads 109 kg
